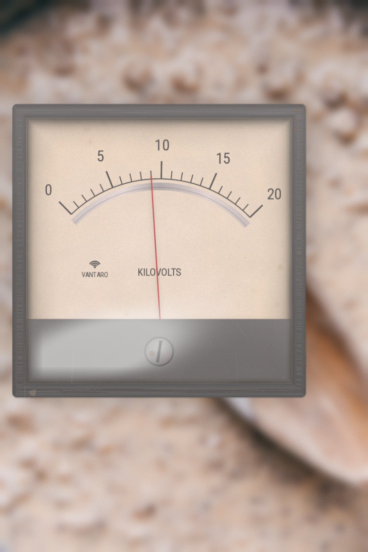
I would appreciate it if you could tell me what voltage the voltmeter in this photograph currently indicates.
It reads 9 kV
